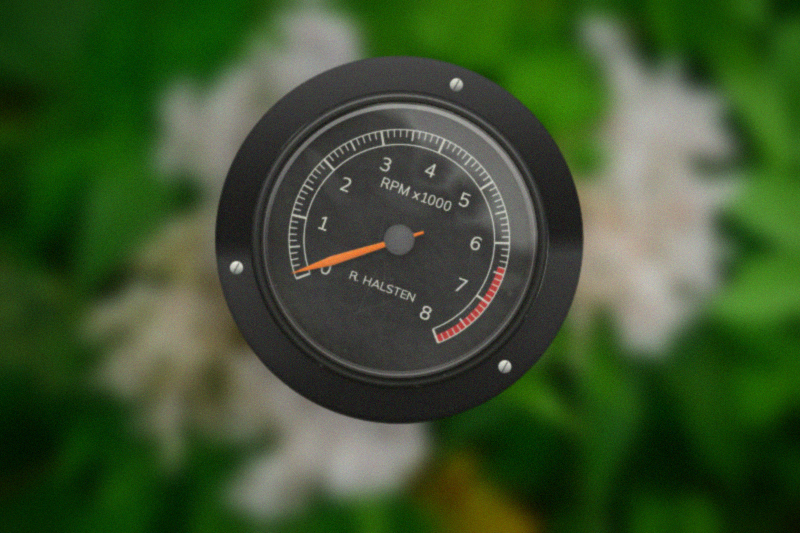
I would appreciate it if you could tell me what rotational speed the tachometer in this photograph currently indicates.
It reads 100 rpm
